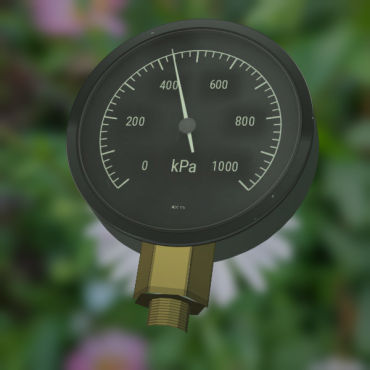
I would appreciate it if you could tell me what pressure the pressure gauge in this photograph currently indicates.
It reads 440 kPa
